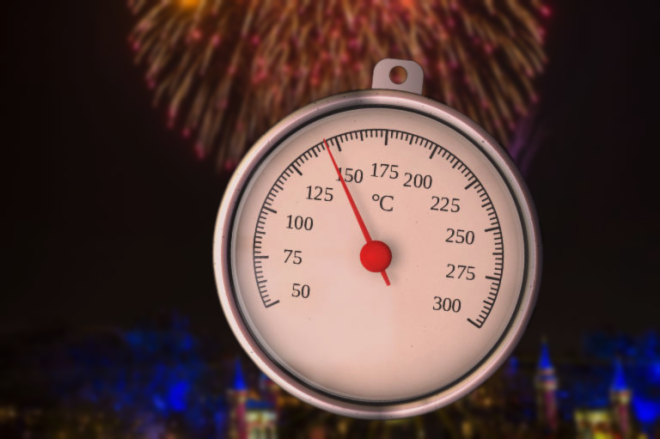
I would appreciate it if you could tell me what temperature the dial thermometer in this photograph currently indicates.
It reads 145 °C
